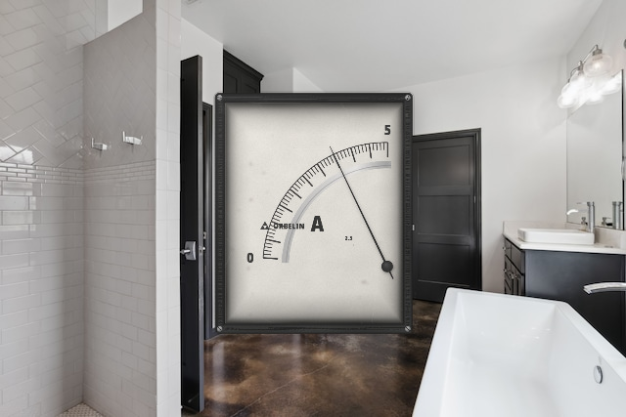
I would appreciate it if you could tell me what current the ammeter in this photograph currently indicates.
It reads 3.5 A
